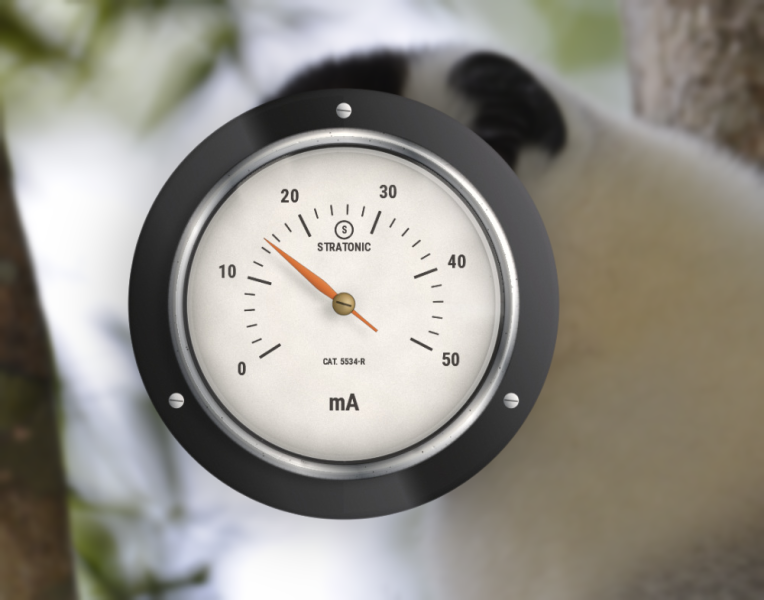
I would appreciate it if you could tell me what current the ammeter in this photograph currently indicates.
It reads 15 mA
